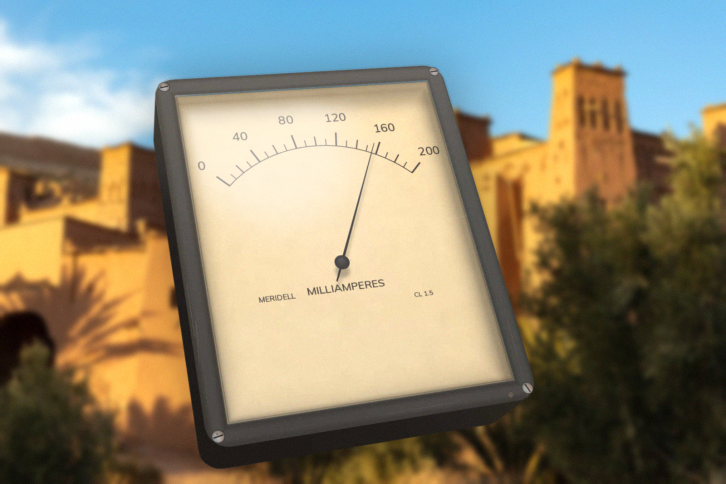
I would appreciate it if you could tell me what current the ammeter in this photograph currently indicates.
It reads 155 mA
